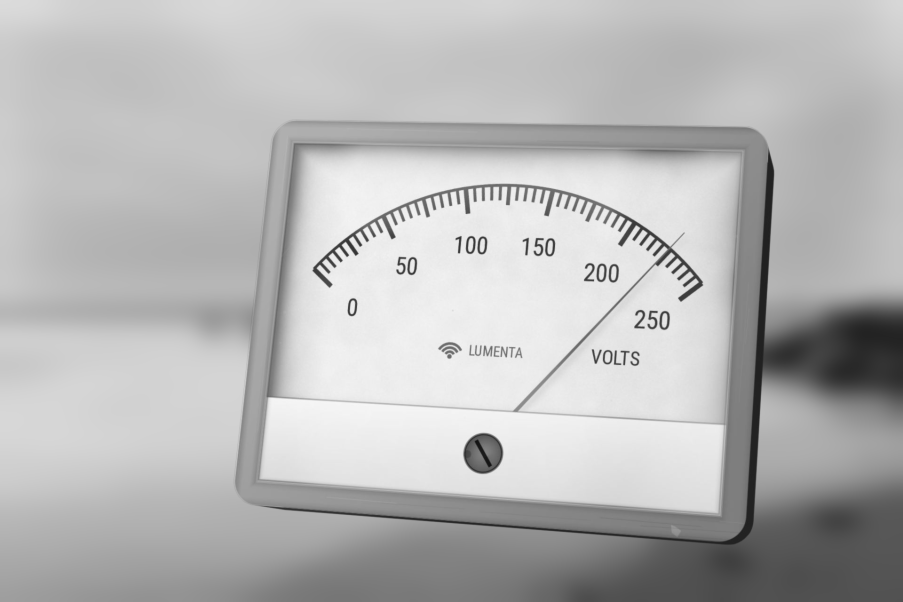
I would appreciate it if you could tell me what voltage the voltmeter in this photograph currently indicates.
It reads 225 V
